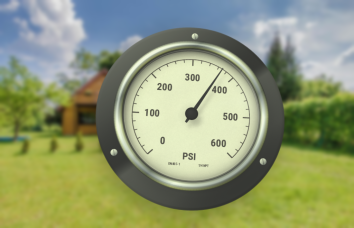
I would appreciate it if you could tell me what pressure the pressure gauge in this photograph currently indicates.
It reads 370 psi
